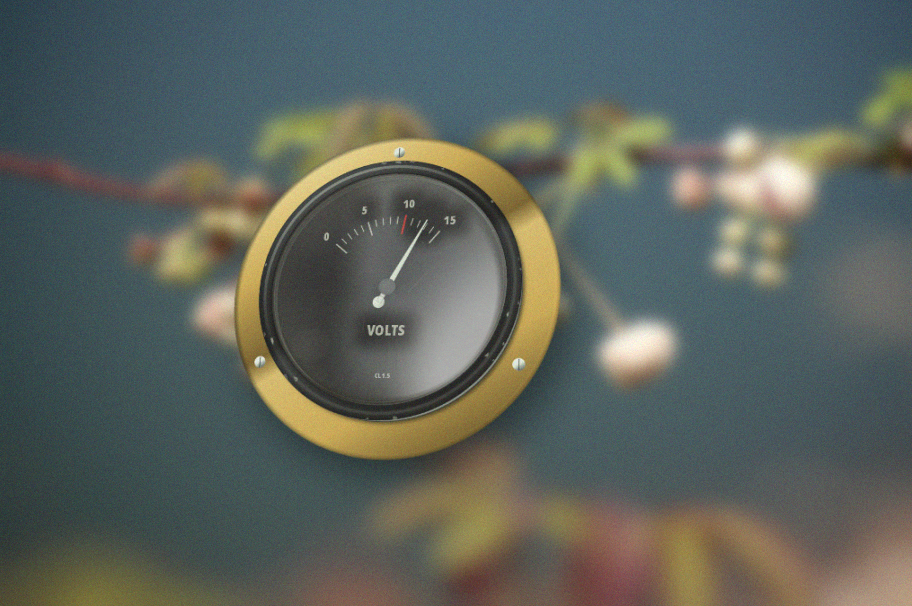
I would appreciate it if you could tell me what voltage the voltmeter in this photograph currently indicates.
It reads 13 V
